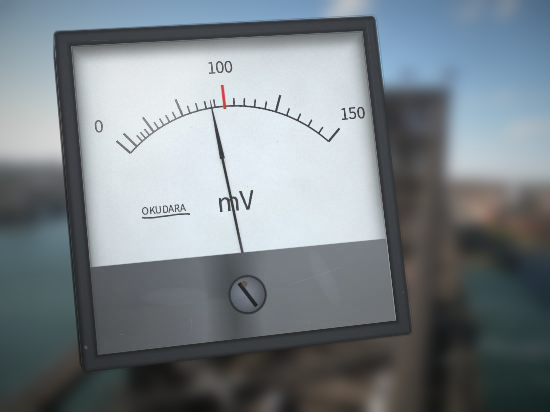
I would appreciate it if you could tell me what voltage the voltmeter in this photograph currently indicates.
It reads 92.5 mV
